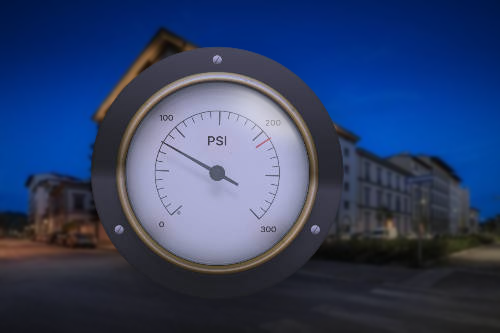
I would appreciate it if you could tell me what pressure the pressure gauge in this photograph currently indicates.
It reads 80 psi
